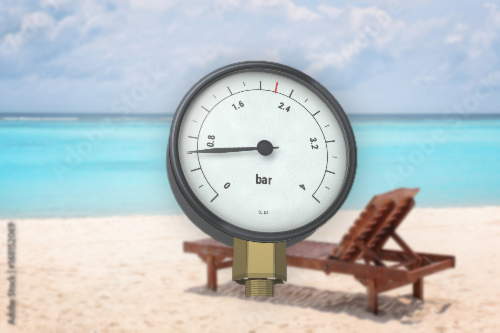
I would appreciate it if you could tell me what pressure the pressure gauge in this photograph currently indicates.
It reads 0.6 bar
